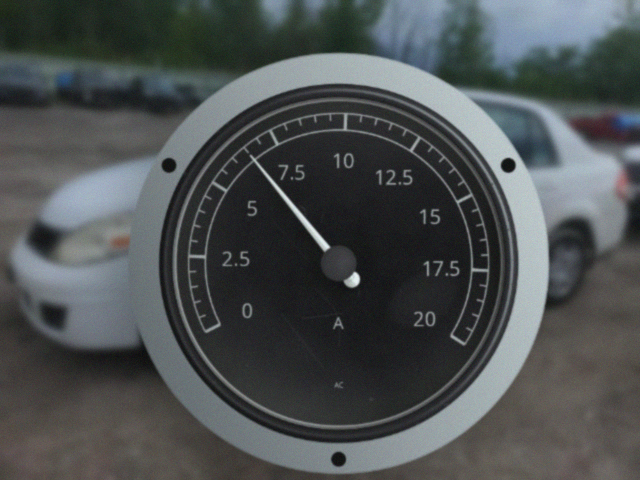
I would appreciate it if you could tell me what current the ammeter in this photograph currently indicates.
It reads 6.5 A
